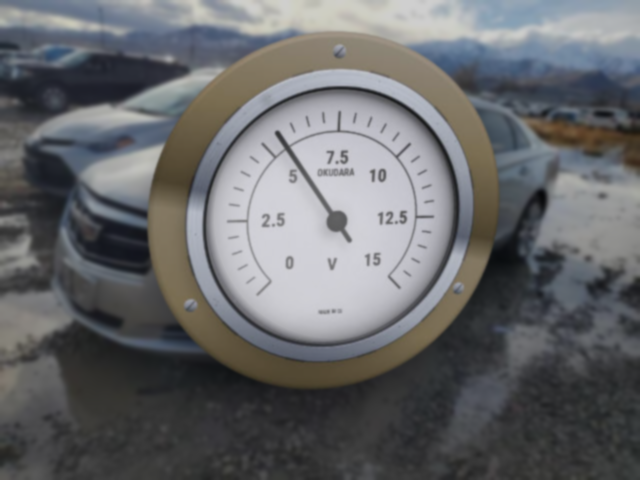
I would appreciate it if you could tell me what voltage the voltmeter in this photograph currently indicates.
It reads 5.5 V
